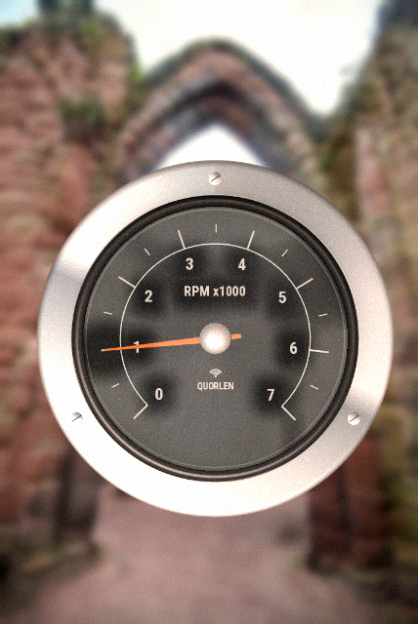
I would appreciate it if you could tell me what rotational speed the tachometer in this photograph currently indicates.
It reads 1000 rpm
